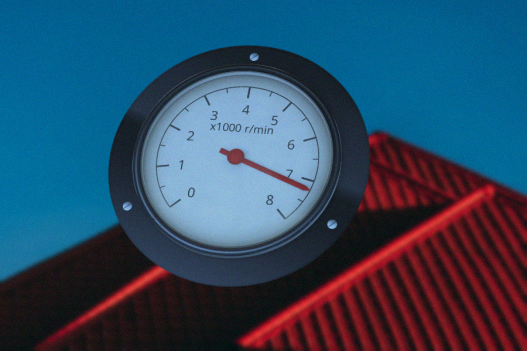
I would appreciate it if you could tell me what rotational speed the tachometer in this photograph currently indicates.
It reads 7250 rpm
